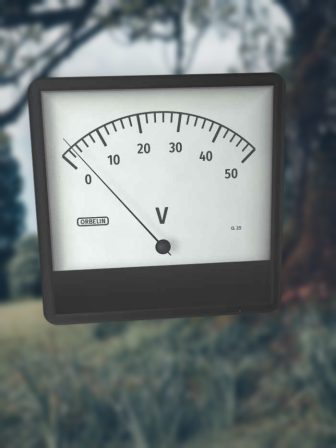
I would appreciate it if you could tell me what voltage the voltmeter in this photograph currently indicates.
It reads 3 V
